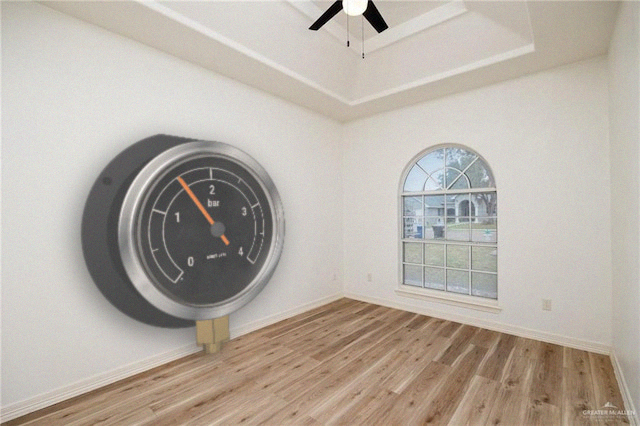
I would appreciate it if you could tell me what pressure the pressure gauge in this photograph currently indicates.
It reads 1.5 bar
